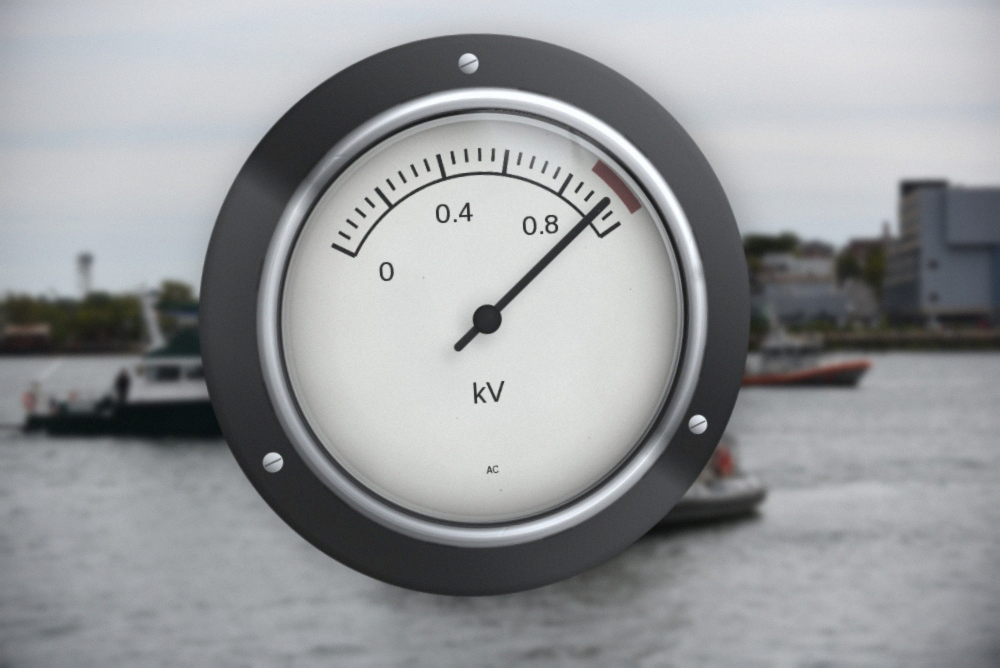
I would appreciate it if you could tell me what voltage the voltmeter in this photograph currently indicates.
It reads 0.92 kV
